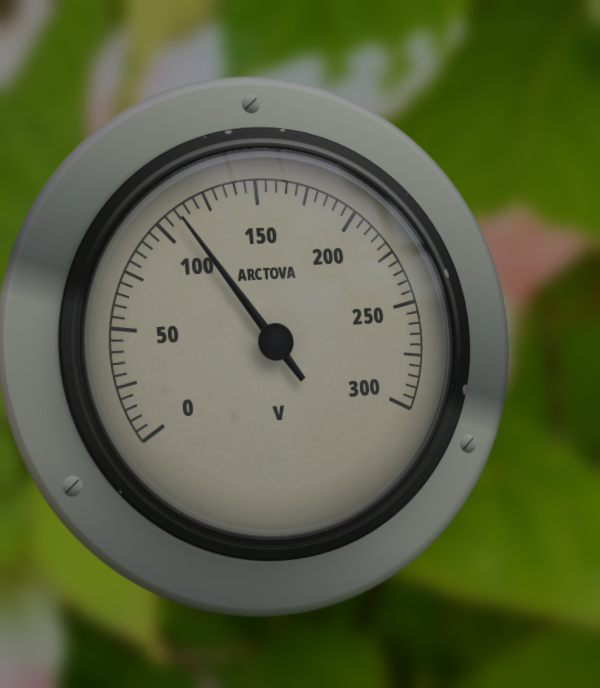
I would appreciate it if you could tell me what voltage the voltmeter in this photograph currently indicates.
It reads 110 V
